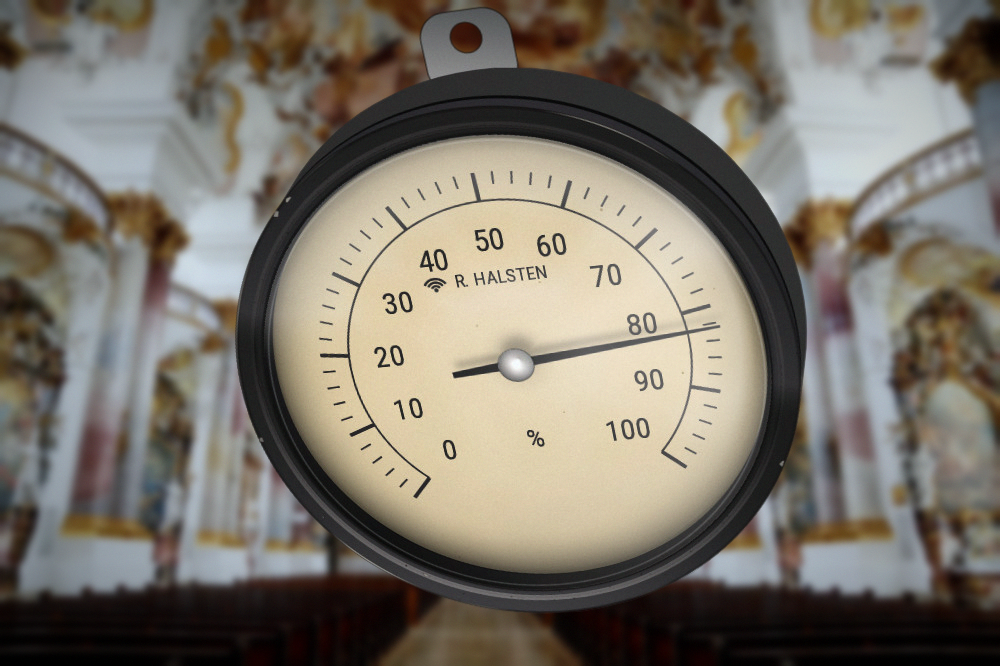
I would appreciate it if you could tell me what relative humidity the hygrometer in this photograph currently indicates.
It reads 82 %
